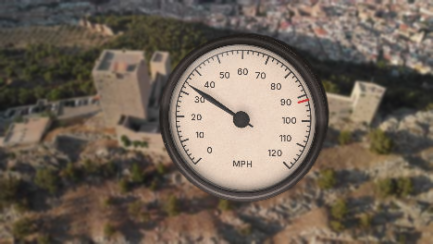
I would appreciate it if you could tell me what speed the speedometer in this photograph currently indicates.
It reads 34 mph
